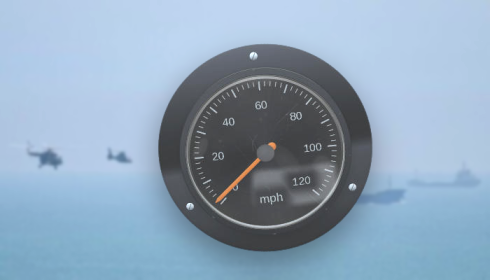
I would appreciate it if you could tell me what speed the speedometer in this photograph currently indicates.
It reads 2 mph
